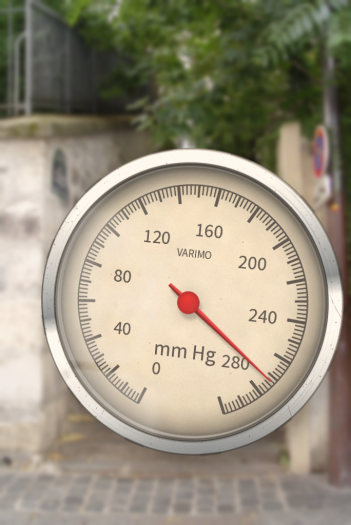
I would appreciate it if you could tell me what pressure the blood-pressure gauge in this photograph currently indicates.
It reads 272 mmHg
